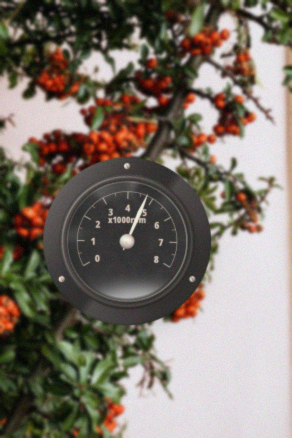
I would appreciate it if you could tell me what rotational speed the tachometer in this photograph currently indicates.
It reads 4750 rpm
